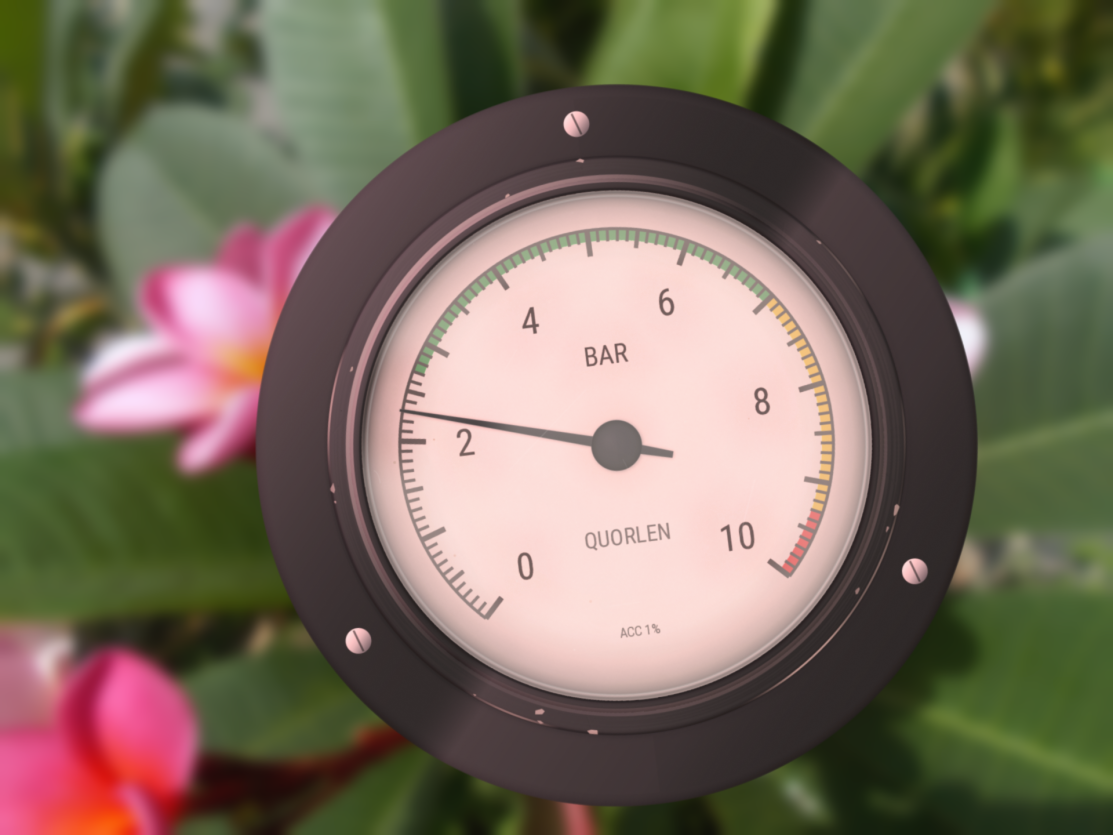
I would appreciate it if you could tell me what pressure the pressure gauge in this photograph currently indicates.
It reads 2.3 bar
